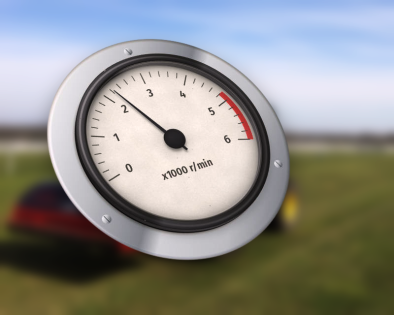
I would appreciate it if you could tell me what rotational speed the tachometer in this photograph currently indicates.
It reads 2200 rpm
